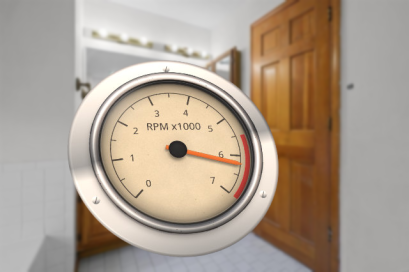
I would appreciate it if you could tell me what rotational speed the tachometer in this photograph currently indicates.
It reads 6250 rpm
